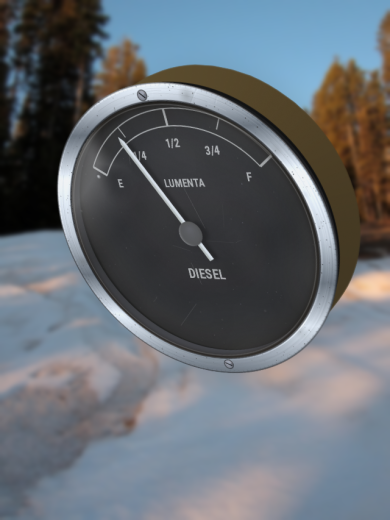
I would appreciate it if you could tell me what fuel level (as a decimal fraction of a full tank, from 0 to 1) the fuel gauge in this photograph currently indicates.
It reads 0.25
